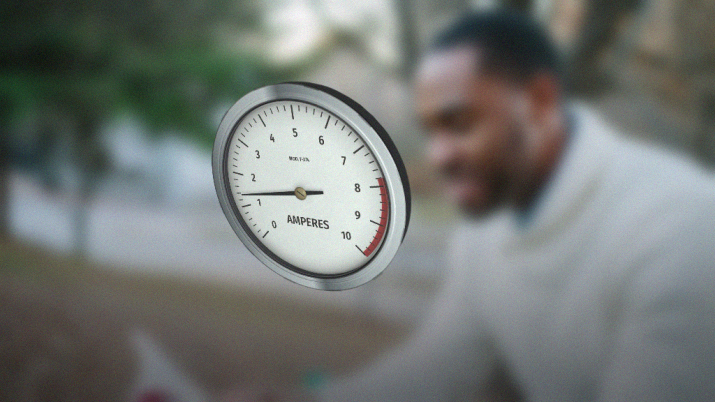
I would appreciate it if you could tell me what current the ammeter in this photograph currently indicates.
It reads 1.4 A
